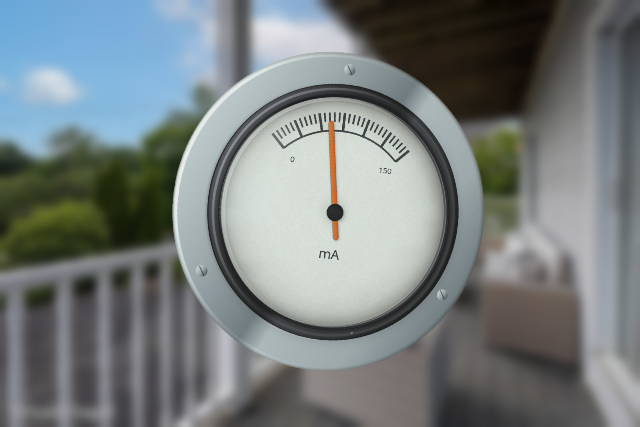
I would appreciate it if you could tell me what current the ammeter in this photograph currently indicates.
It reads 60 mA
